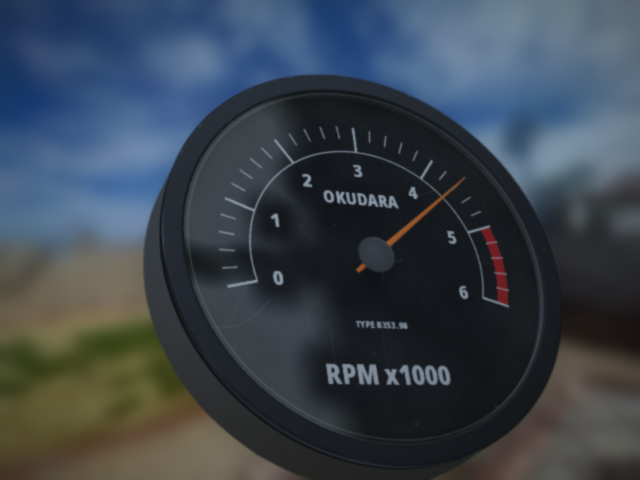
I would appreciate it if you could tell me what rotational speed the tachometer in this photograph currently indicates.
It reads 4400 rpm
